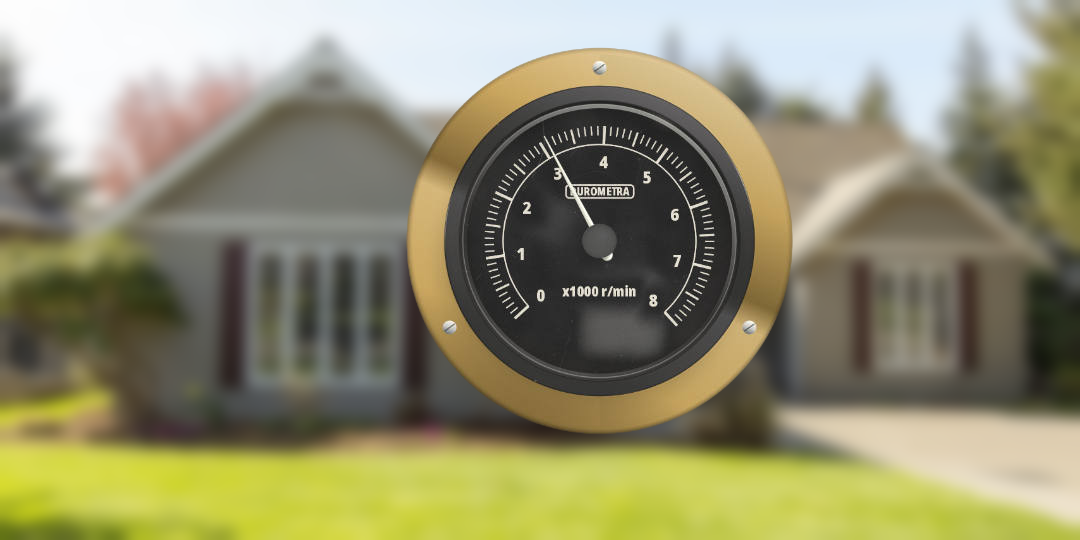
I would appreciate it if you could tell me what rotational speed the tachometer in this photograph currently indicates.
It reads 3100 rpm
